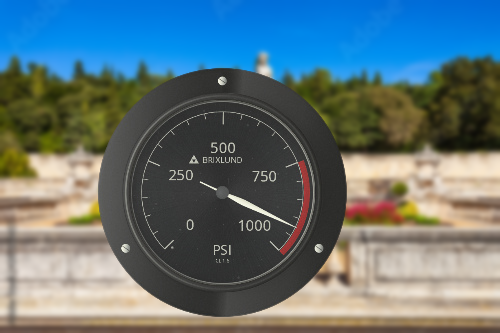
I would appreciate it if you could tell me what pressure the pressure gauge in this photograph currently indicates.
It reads 925 psi
